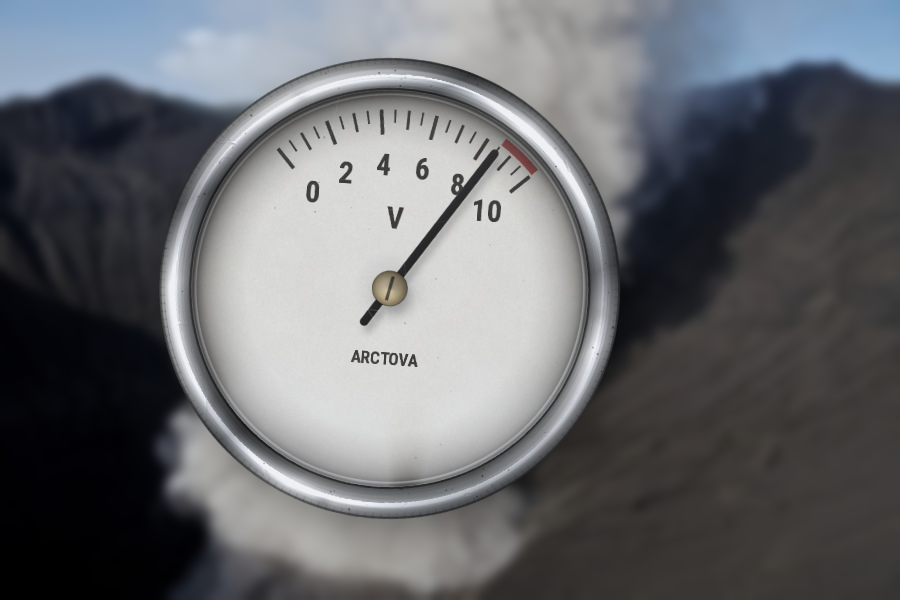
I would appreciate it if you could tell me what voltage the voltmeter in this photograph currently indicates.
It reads 8.5 V
